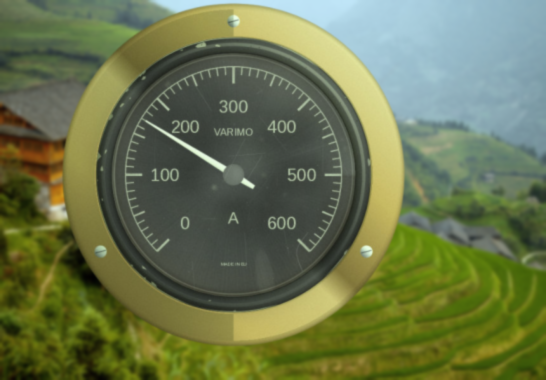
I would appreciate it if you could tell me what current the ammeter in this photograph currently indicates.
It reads 170 A
